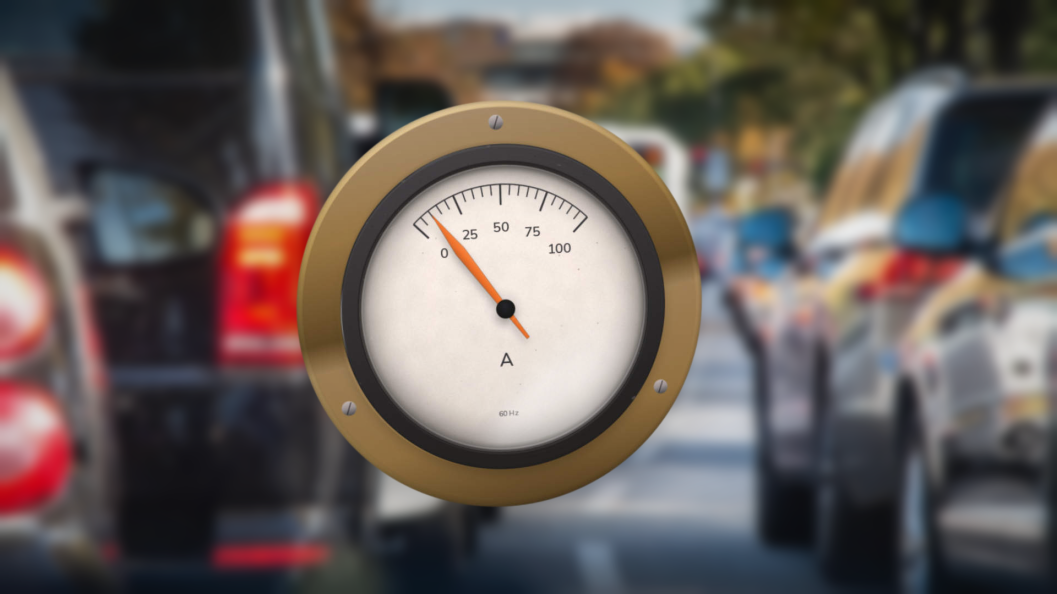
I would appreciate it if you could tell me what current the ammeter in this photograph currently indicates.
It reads 10 A
